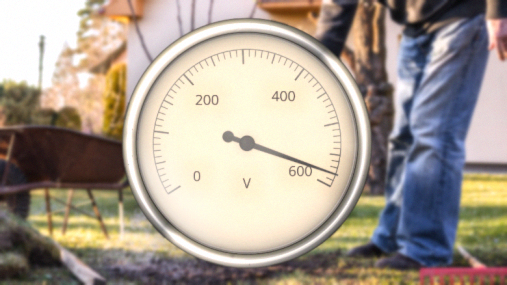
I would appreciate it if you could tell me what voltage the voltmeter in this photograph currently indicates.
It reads 580 V
